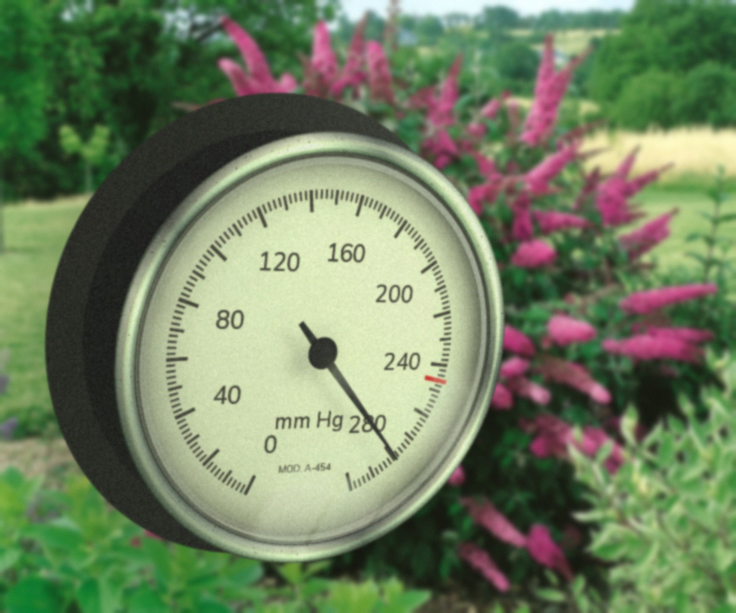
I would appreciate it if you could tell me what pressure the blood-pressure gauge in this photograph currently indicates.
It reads 280 mmHg
